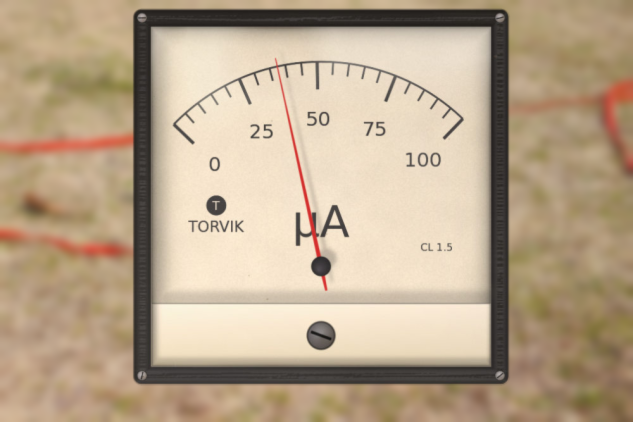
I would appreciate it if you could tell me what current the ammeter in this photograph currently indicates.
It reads 37.5 µA
